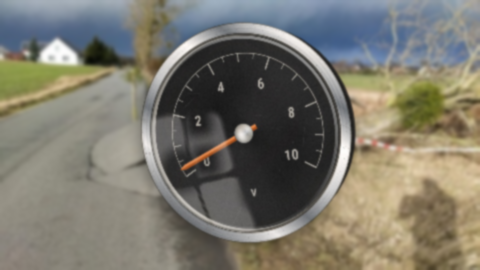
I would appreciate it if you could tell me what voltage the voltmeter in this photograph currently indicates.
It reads 0.25 V
